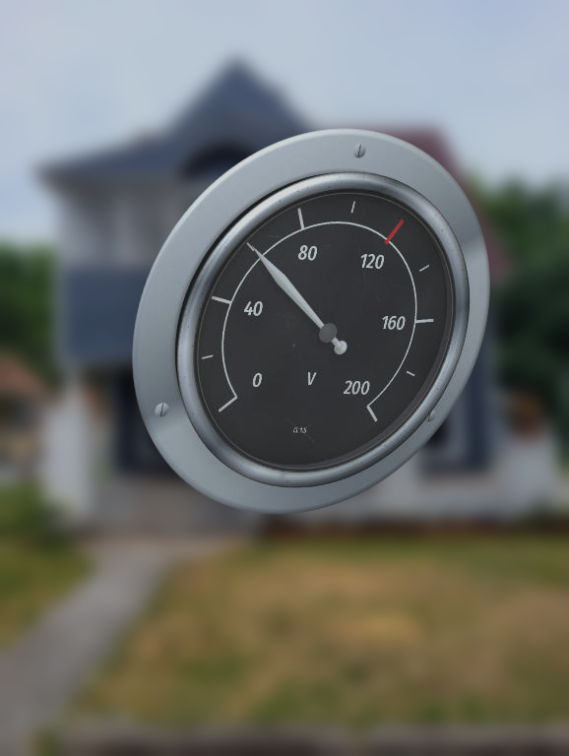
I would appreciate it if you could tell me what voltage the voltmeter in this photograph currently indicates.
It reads 60 V
